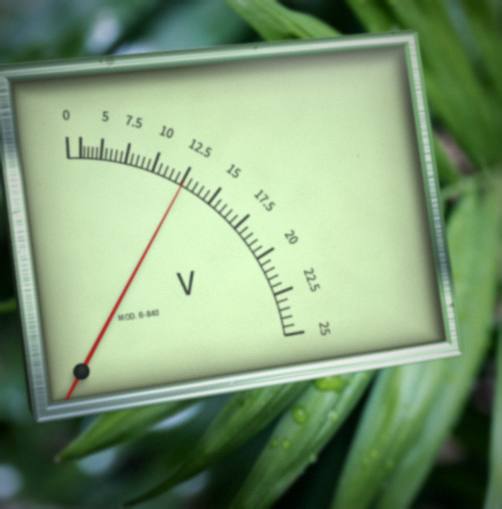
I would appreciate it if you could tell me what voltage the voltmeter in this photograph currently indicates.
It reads 12.5 V
